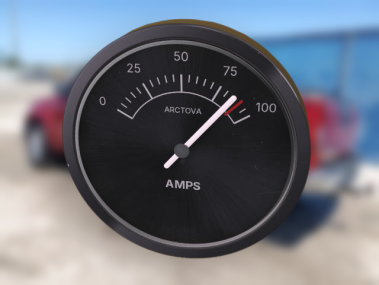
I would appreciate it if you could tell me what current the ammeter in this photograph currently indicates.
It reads 85 A
